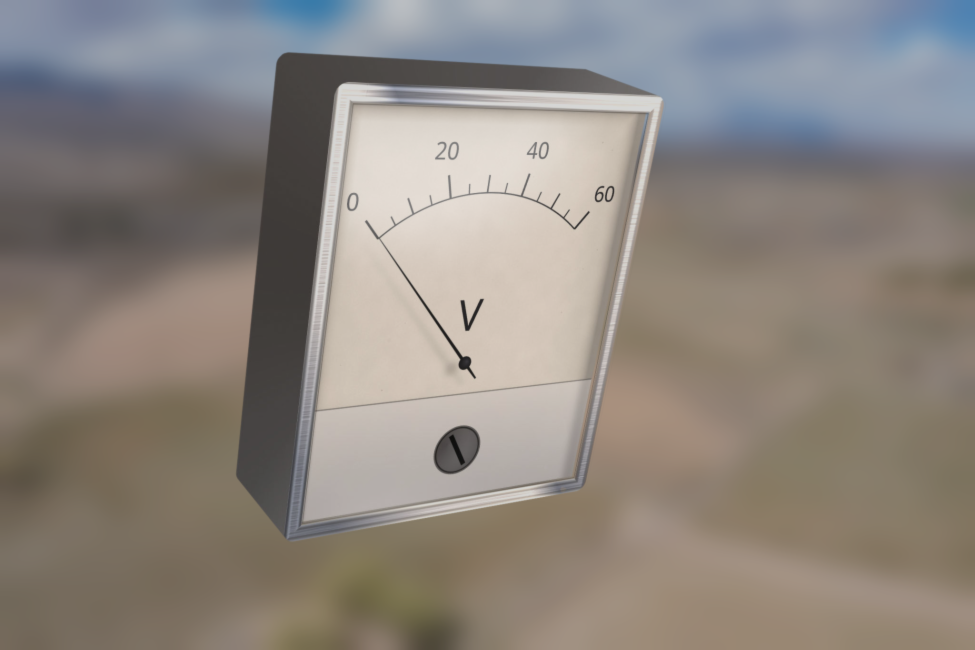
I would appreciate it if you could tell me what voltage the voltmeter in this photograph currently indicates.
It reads 0 V
